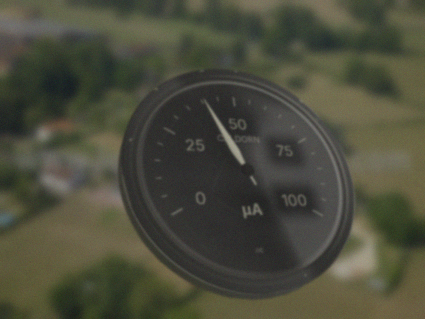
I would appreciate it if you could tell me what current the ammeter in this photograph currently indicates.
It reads 40 µA
